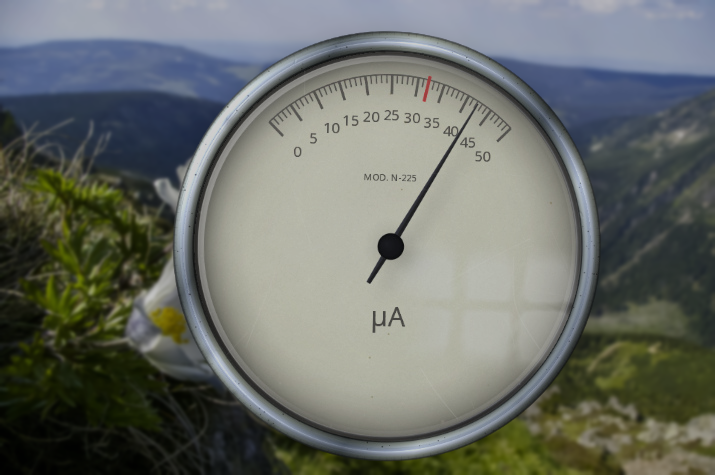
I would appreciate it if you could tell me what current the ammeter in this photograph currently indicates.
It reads 42 µA
